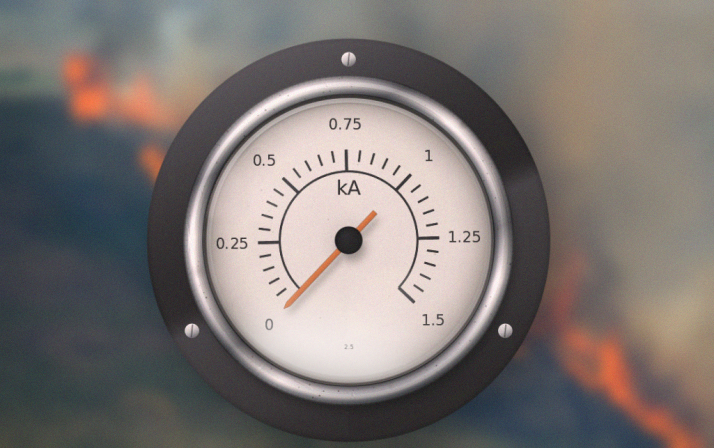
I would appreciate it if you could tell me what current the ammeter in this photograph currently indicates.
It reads 0 kA
